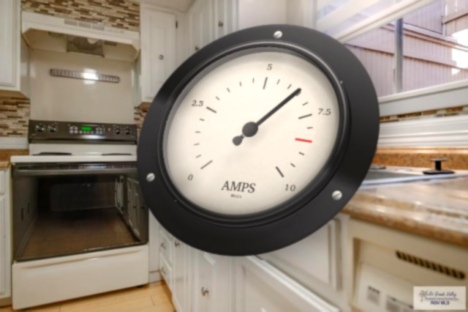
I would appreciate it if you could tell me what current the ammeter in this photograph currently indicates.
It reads 6.5 A
